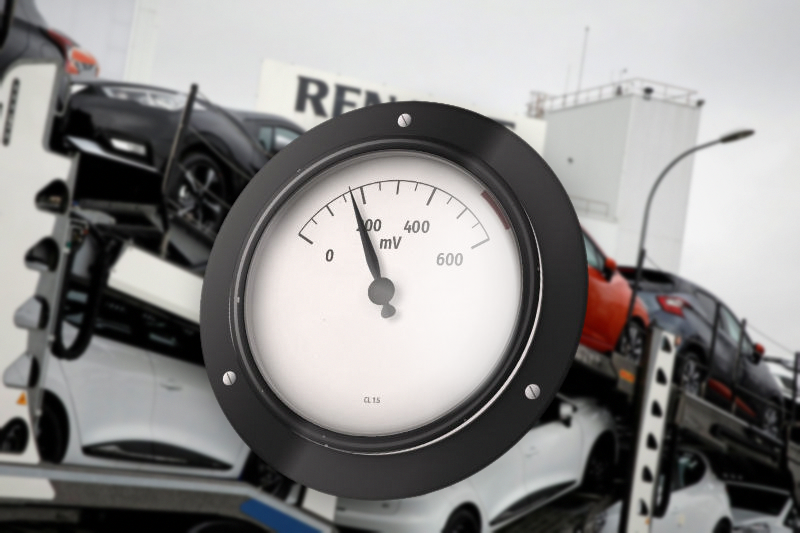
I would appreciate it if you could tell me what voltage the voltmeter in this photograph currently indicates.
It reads 175 mV
